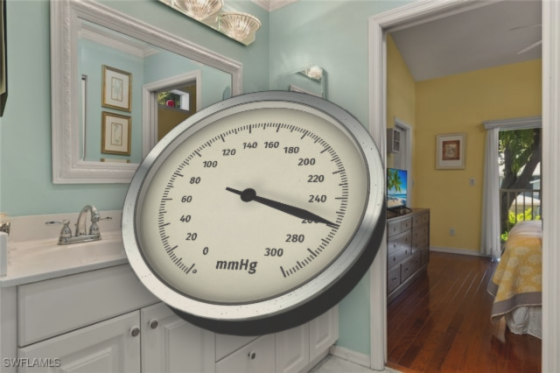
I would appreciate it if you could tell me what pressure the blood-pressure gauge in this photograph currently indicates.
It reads 260 mmHg
